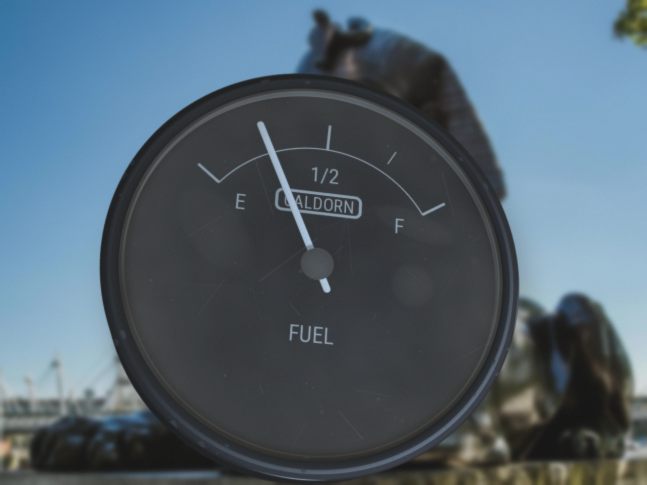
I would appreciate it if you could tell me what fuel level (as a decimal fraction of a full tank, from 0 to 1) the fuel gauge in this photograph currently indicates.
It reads 0.25
